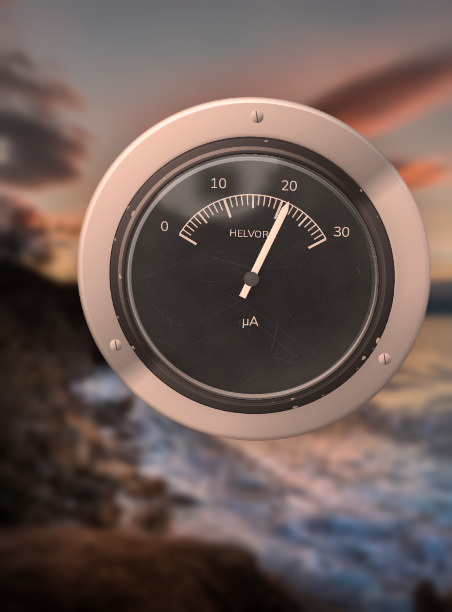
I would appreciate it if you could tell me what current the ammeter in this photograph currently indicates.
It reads 21 µA
